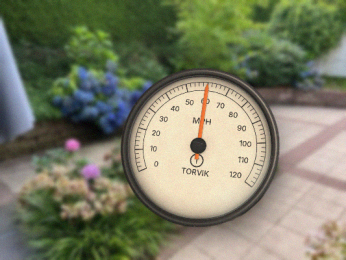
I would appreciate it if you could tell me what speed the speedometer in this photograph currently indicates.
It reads 60 mph
